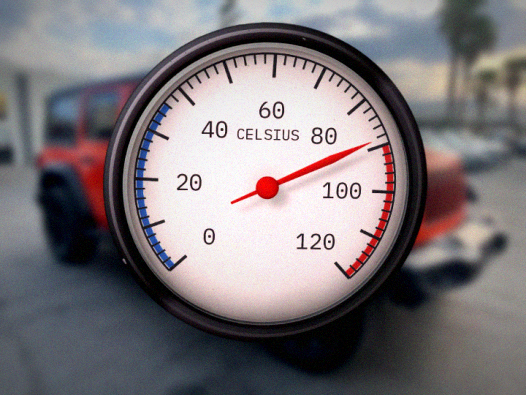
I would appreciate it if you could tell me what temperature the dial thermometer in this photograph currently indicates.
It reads 88 °C
